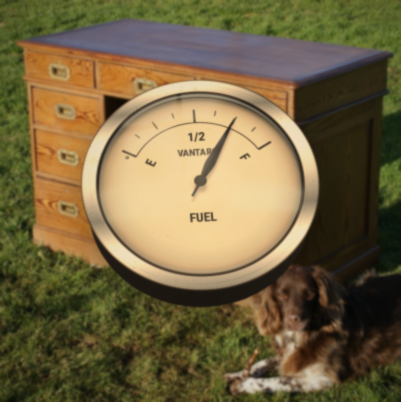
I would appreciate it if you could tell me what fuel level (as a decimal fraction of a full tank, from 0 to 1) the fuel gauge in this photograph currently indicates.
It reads 0.75
